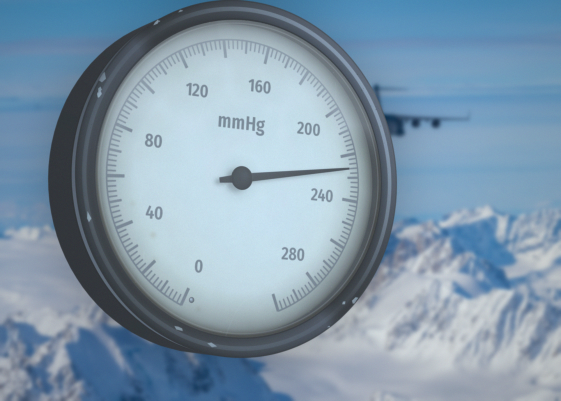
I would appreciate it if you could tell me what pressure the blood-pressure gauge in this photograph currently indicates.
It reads 226 mmHg
